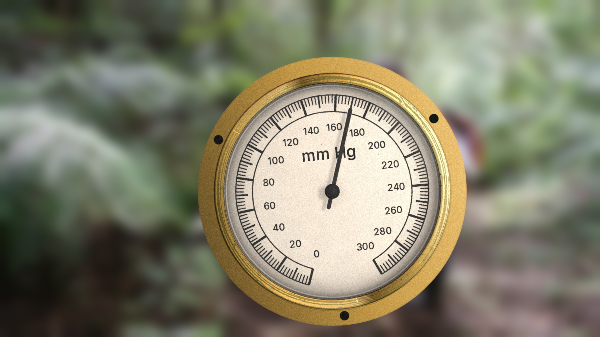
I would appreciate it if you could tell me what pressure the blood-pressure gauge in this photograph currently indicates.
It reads 170 mmHg
